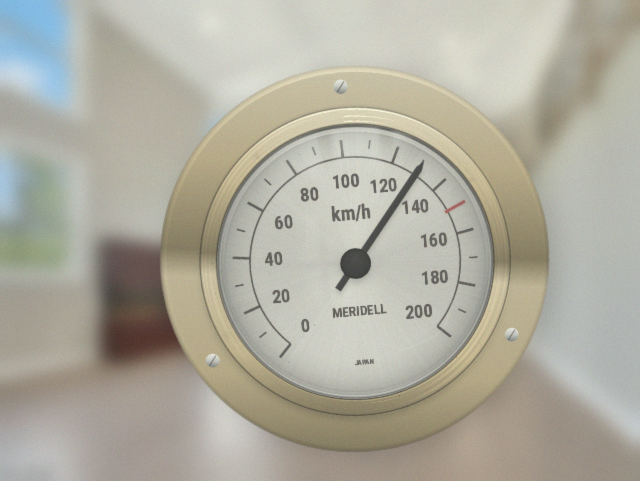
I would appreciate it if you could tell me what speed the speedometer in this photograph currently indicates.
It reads 130 km/h
